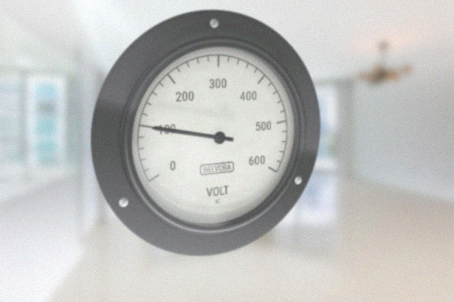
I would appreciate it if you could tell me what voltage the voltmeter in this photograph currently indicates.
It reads 100 V
